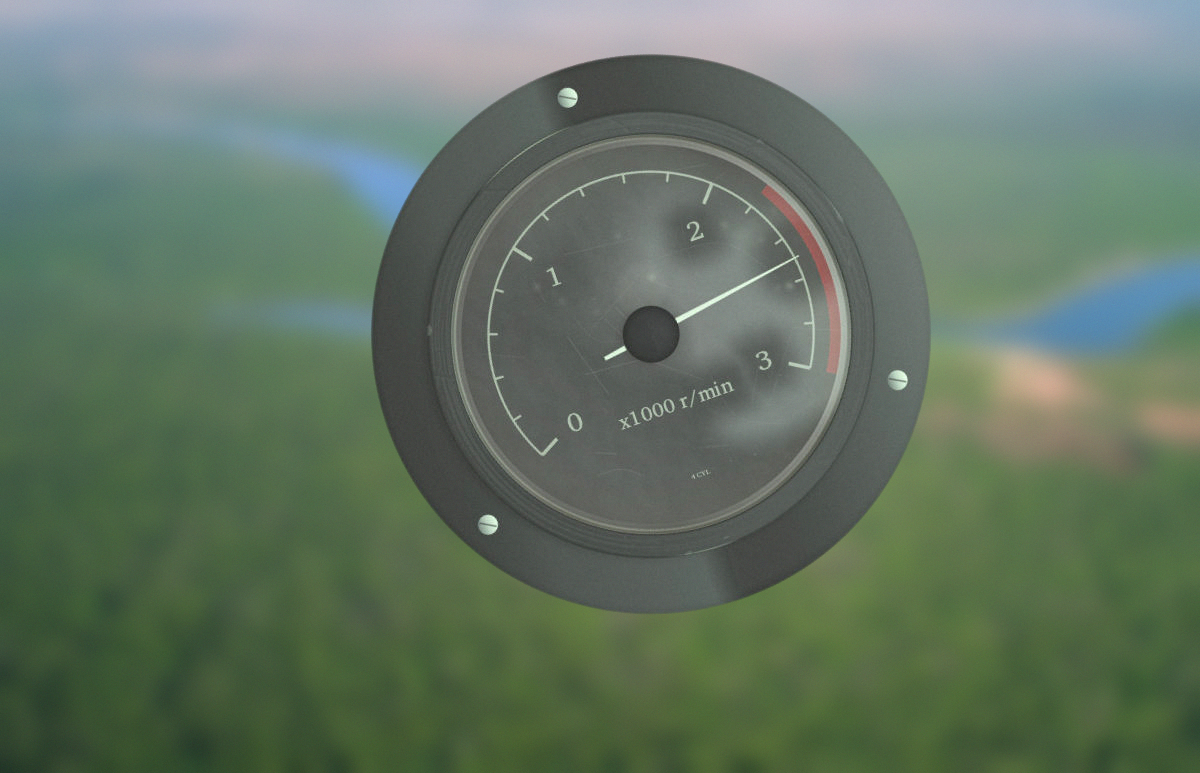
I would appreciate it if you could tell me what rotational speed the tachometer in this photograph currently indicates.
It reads 2500 rpm
